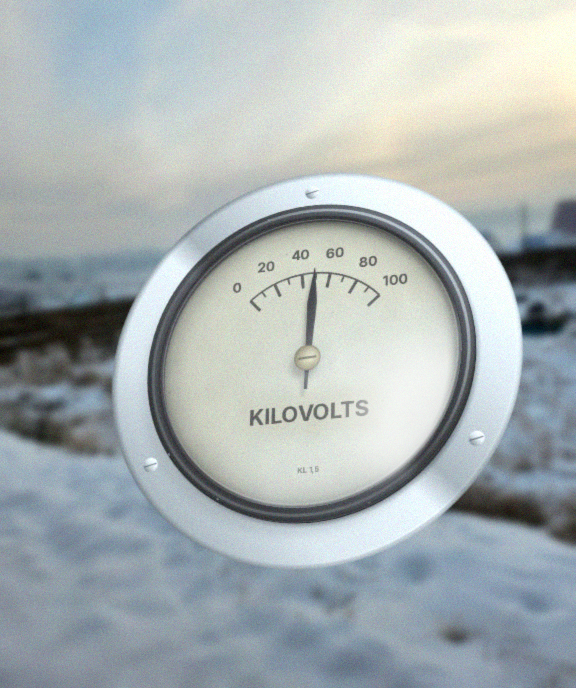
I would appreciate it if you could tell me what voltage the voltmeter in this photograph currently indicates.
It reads 50 kV
